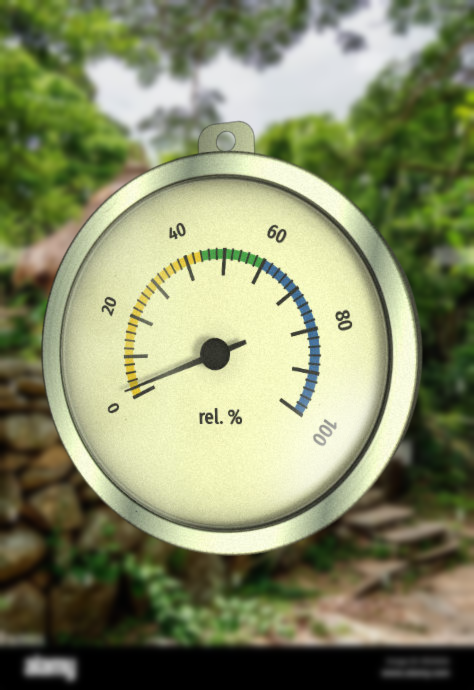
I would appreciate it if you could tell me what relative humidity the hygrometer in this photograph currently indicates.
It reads 2 %
